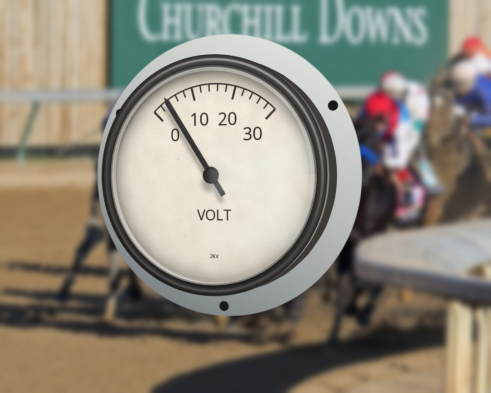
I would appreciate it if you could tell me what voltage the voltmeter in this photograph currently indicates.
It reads 4 V
